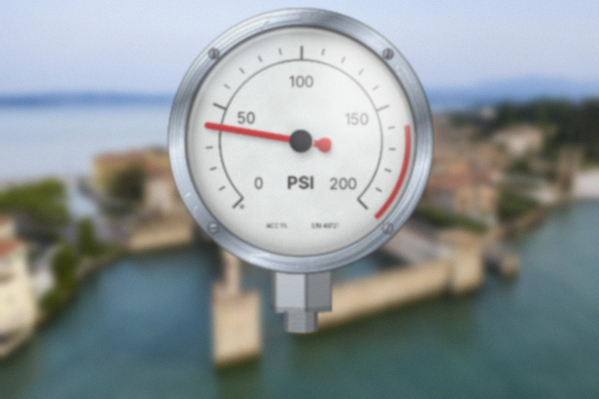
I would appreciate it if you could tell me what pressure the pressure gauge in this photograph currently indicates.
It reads 40 psi
